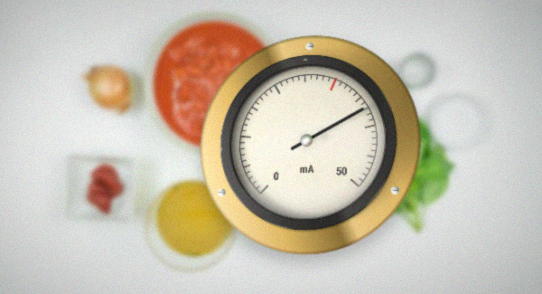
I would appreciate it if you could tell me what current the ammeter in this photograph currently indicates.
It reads 37 mA
